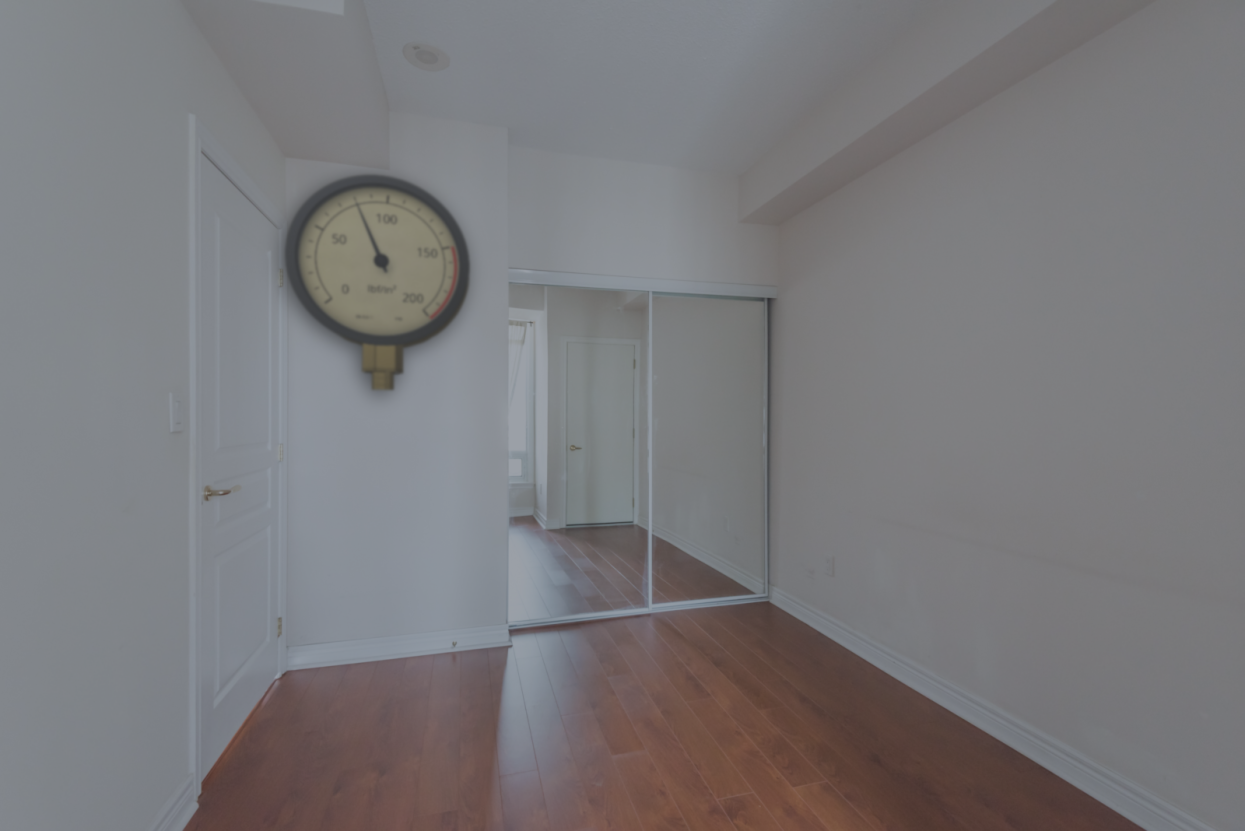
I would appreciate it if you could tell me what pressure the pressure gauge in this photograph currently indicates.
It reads 80 psi
